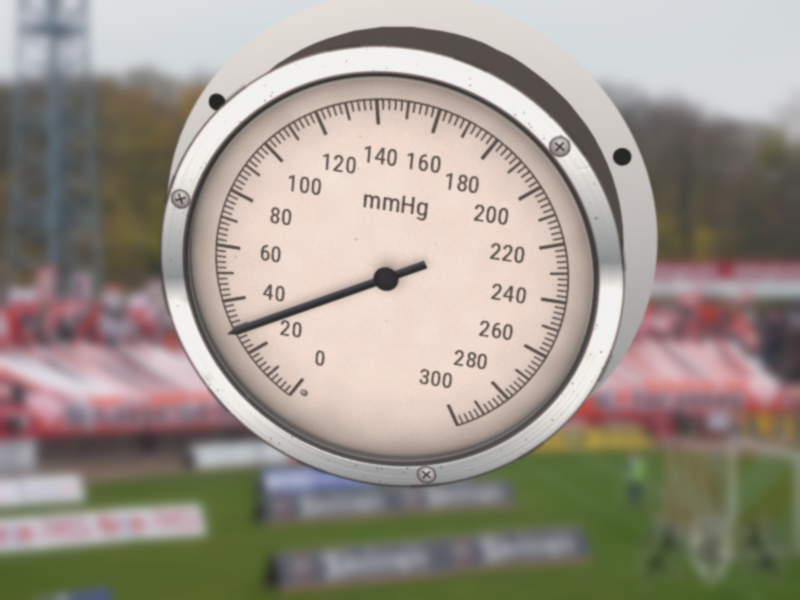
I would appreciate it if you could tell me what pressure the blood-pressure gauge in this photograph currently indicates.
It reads 30 mmHg
